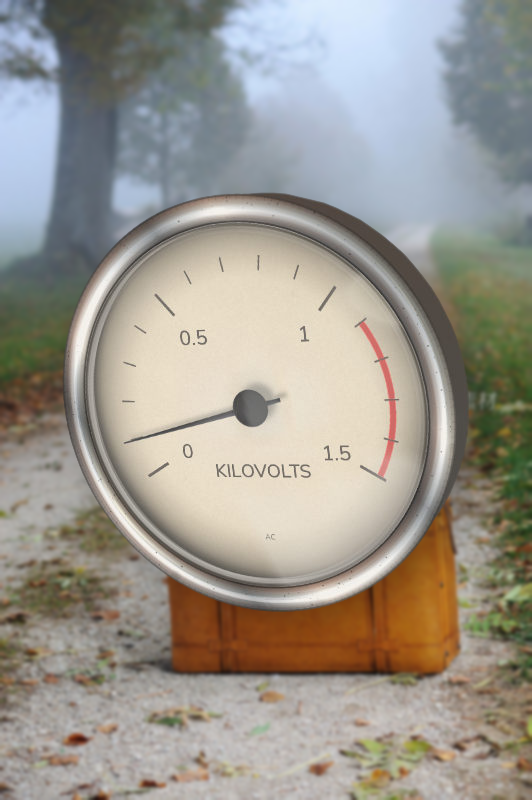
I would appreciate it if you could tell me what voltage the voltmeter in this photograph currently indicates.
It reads 0.1 kV
